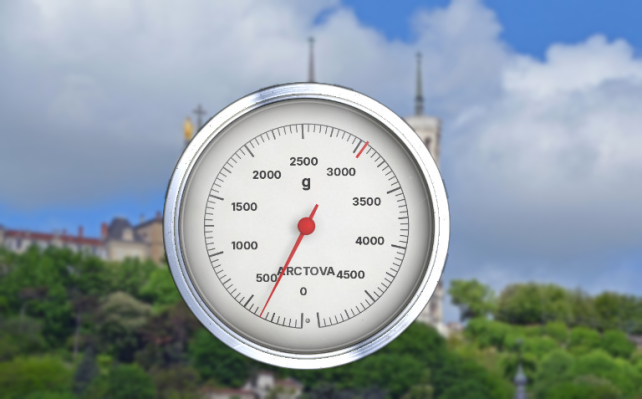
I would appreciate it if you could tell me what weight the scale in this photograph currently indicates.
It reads 350 g
